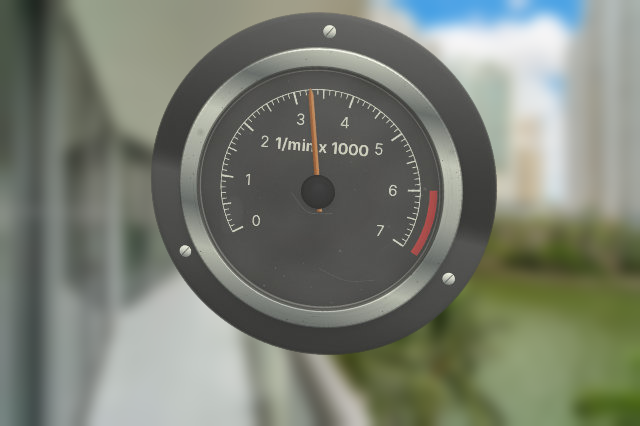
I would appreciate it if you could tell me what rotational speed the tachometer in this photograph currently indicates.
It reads 3300 rpm
